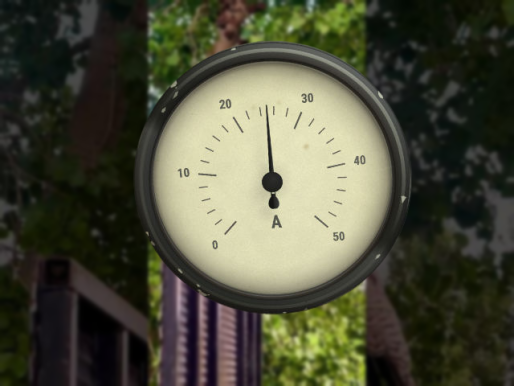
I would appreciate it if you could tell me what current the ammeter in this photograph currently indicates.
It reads 25 A
